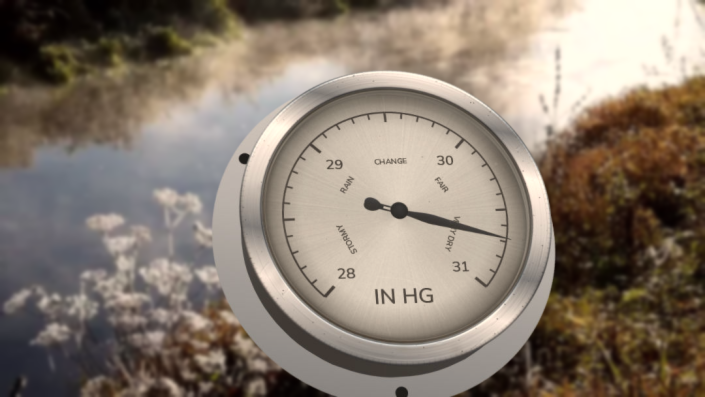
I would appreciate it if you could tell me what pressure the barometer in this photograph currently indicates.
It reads 30.7 inHg
